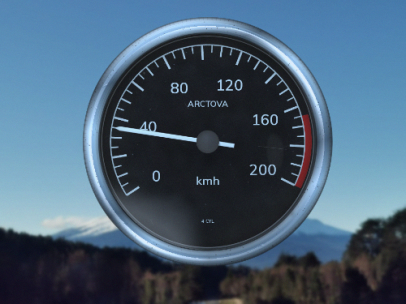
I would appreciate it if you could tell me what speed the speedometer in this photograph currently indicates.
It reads 35 km/h
